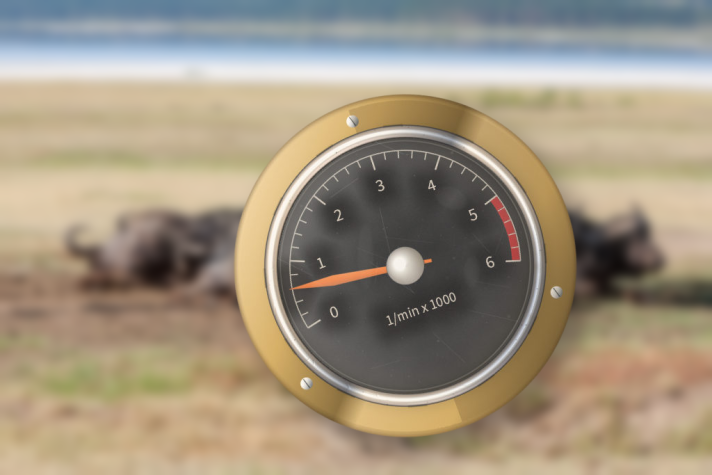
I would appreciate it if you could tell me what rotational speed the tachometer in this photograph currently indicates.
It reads 600 rpm
